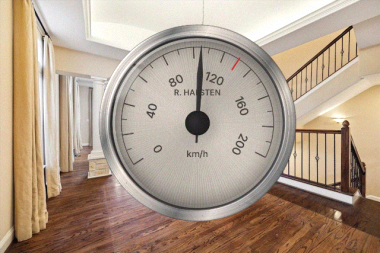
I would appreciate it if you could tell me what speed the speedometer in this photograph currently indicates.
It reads 105 km/h
